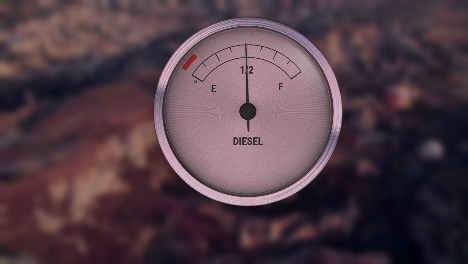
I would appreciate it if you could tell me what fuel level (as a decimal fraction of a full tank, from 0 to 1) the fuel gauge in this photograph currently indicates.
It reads 0.5
